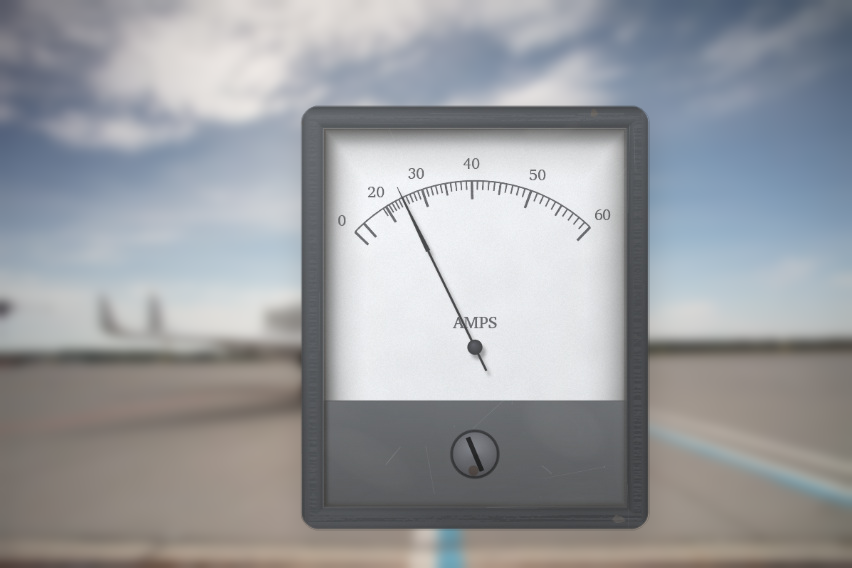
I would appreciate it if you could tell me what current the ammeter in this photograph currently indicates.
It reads 25 A
